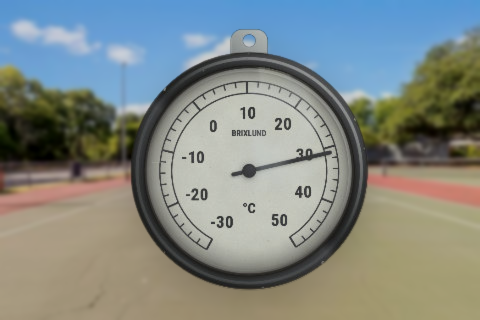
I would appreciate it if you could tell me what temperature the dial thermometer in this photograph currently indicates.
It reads 31 °C
